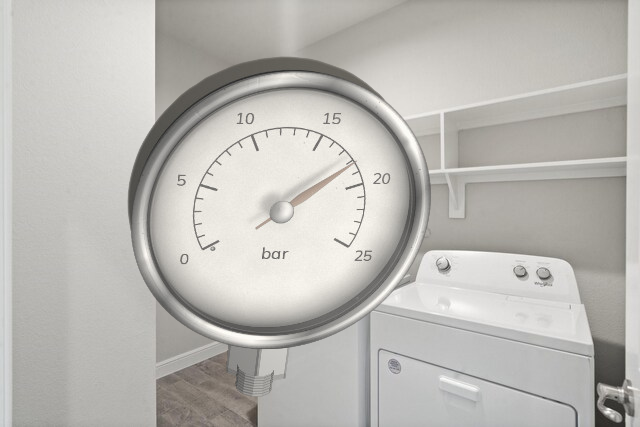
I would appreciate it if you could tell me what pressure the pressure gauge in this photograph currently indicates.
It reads 18 bar
